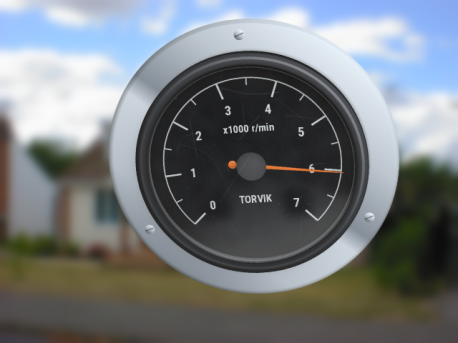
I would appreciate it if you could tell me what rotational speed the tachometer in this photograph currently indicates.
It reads 6000 rpm
